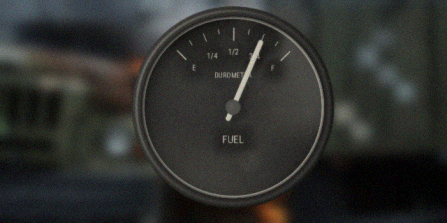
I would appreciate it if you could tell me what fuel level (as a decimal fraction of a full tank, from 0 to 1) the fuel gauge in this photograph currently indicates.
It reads 0.75
